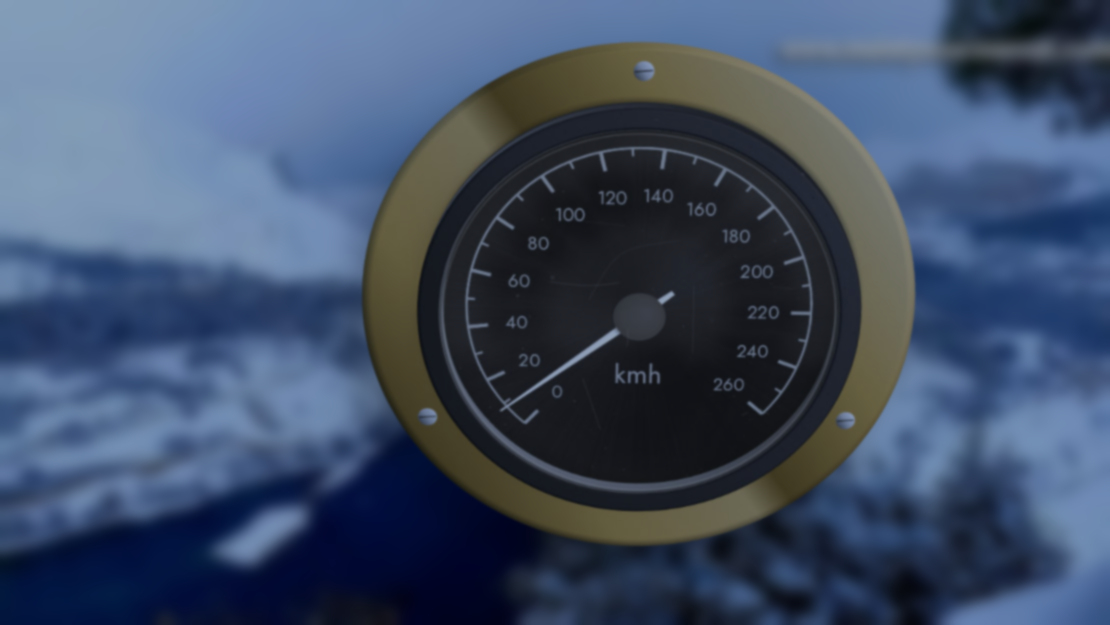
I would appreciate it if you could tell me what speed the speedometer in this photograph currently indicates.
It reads 10 km/h
